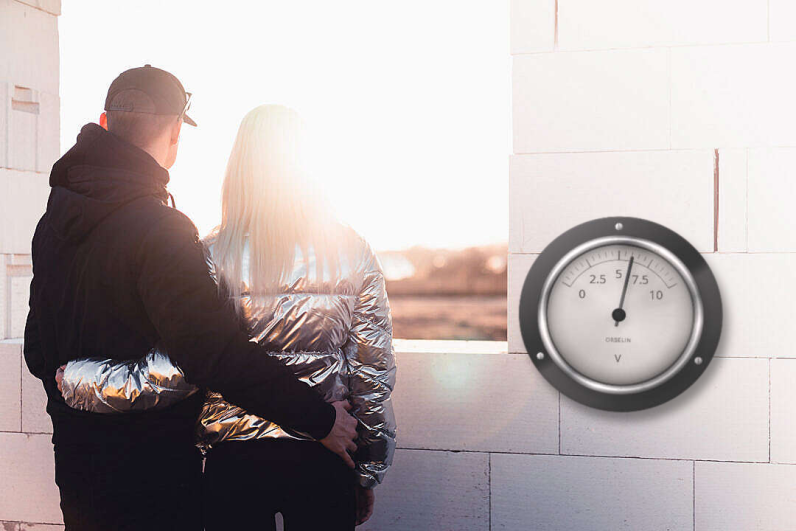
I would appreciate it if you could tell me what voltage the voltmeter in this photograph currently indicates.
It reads 6 V
